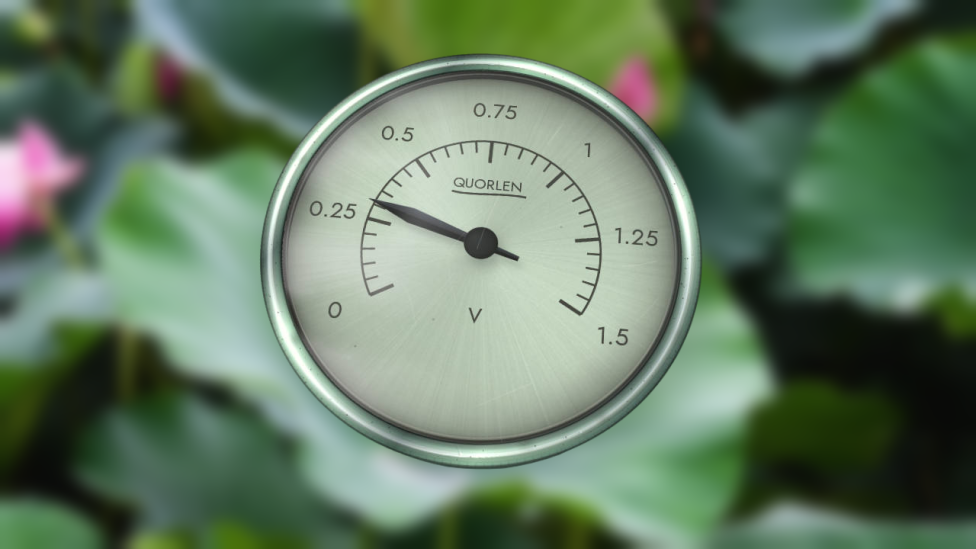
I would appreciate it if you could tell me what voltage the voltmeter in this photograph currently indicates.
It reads 0.3 V
